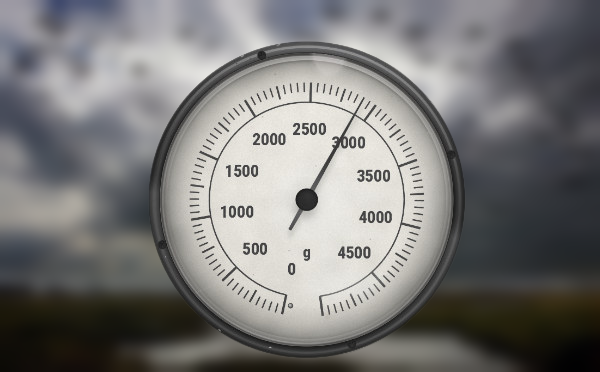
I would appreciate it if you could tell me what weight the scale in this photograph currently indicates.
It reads 2900 g
